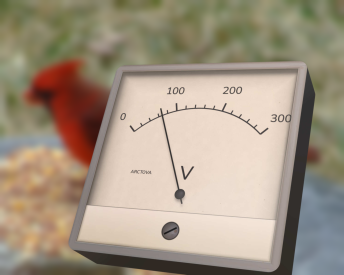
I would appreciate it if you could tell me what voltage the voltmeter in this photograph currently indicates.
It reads 70 V
